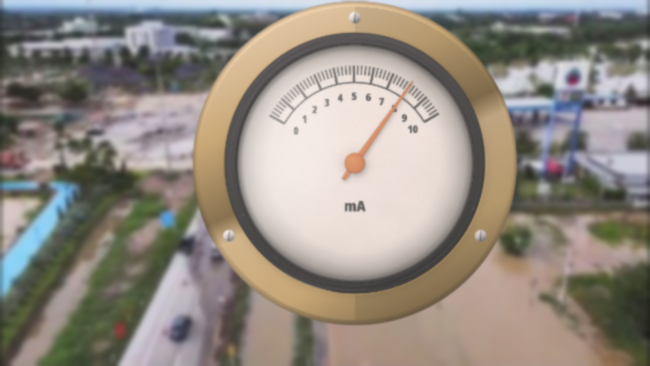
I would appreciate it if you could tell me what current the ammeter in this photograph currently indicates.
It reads 8 mA
